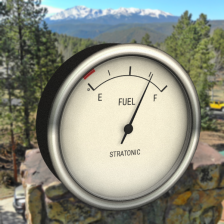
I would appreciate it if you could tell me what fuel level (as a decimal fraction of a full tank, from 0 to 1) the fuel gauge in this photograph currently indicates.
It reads 0.75
